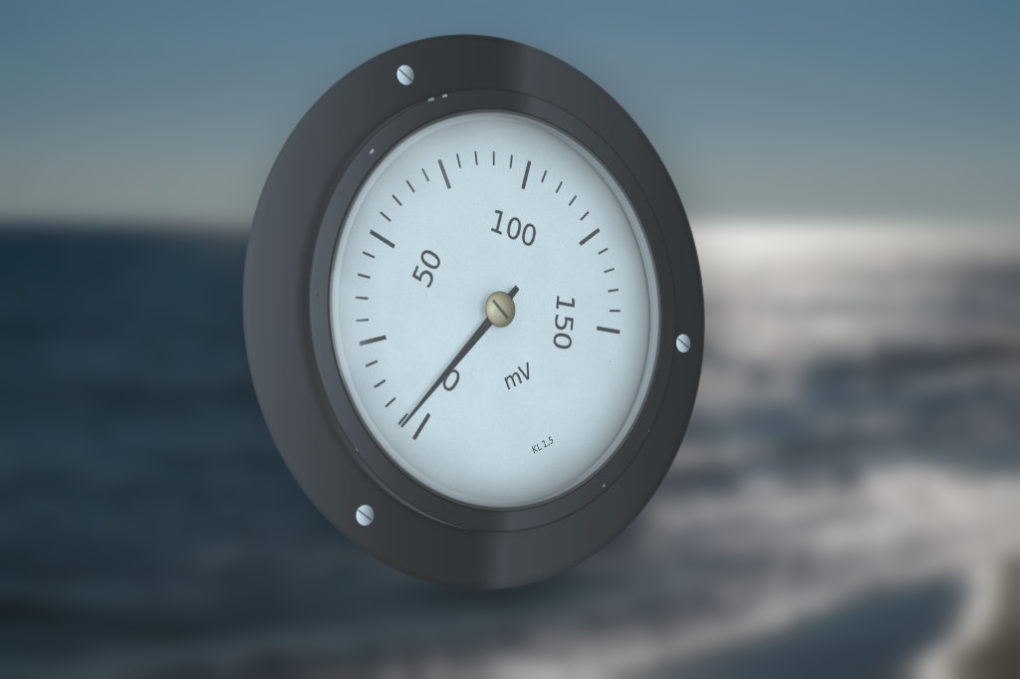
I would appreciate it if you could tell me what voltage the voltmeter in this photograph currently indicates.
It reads 5 mV
